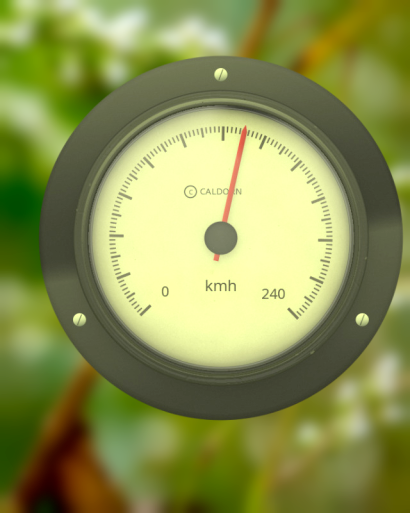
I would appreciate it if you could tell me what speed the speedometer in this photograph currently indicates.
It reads 130 km/h
